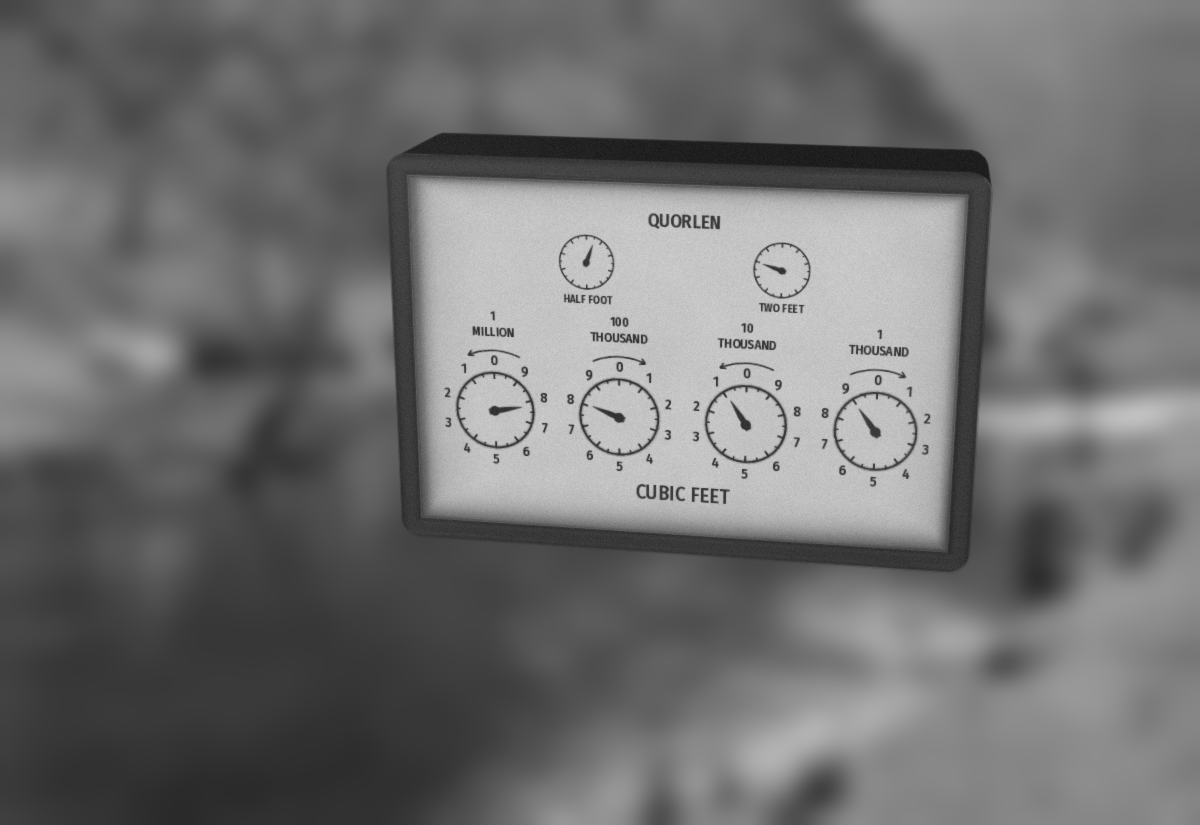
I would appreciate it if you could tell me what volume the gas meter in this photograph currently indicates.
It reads 780900 ft³
